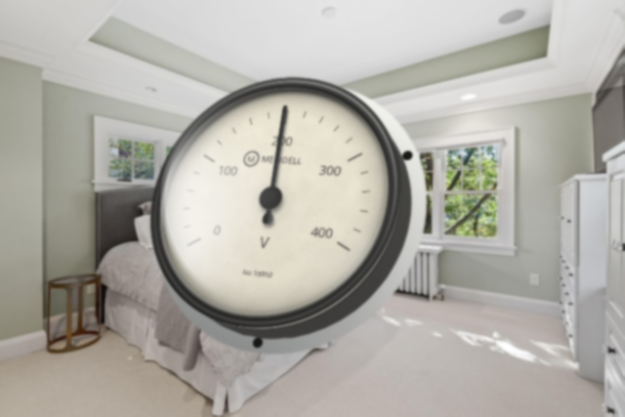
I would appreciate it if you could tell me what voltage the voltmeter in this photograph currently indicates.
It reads 200 V
